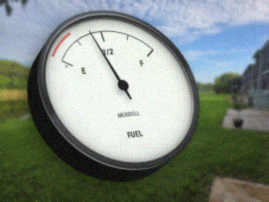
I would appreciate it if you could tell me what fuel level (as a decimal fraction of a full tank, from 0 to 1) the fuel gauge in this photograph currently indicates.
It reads 0.375
